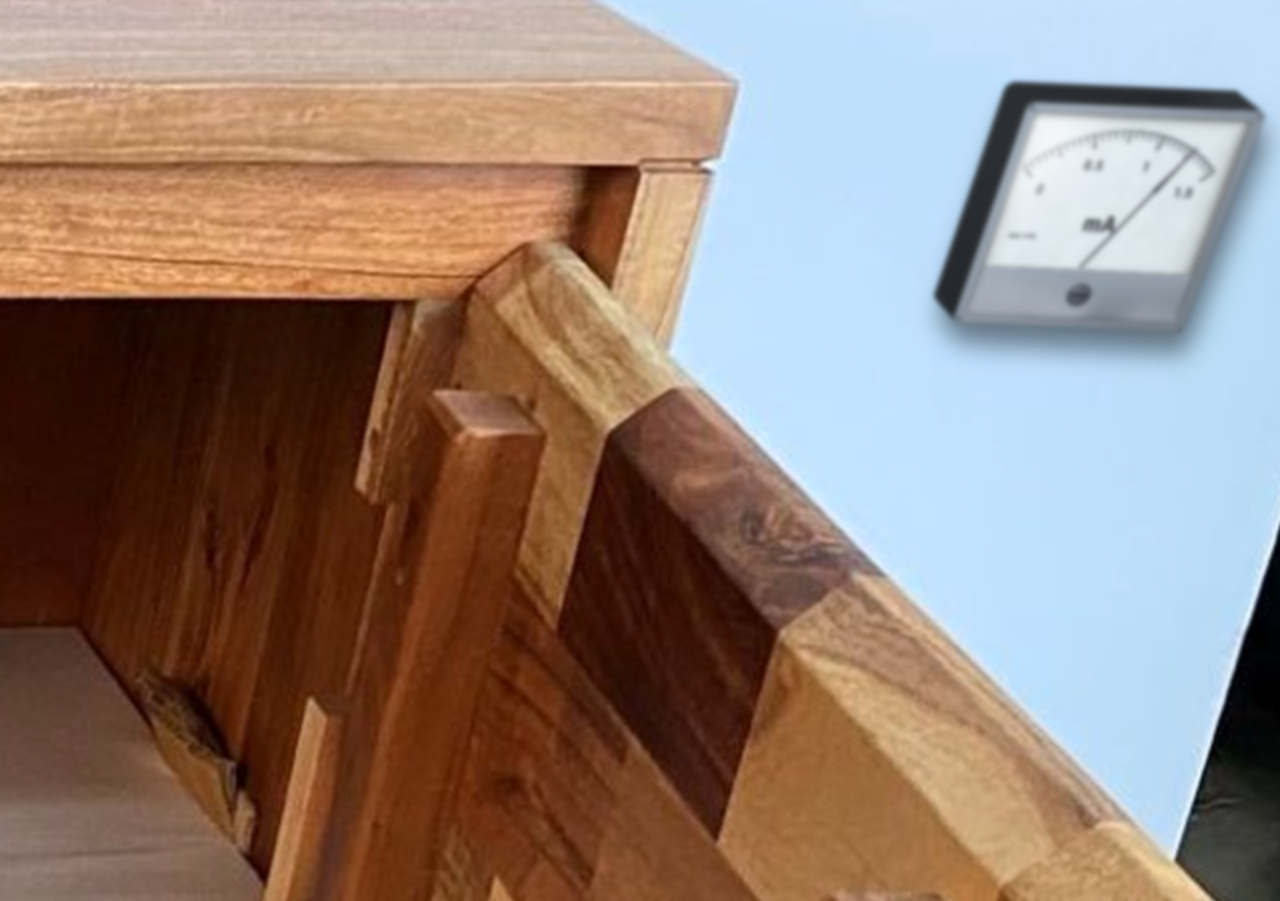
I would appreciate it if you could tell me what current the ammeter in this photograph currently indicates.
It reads 1.25 mA
